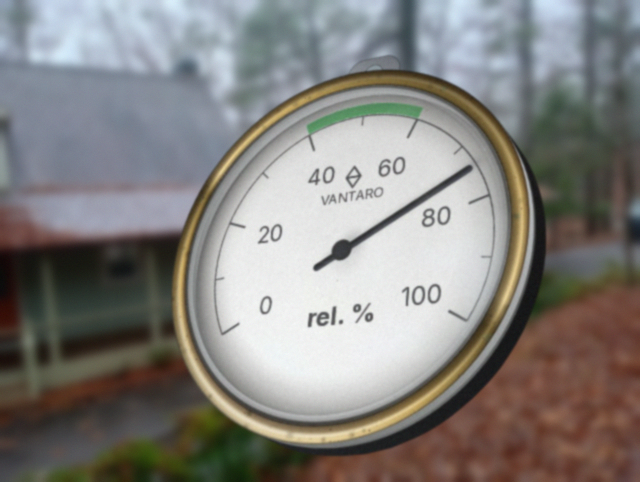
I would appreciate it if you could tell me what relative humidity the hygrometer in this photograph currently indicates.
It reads 75 %
